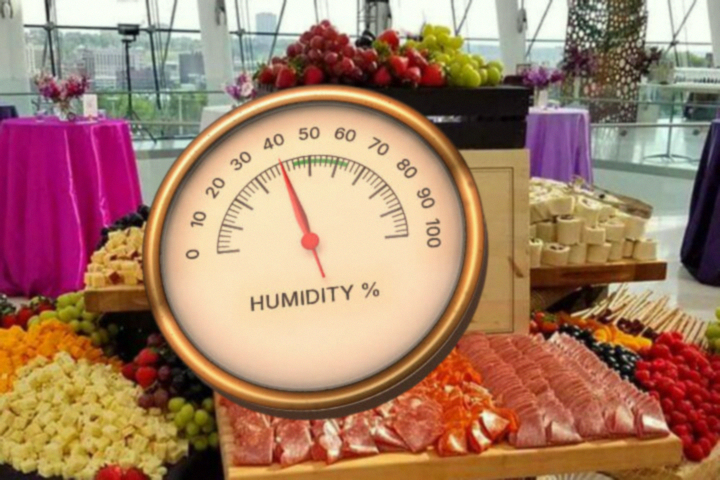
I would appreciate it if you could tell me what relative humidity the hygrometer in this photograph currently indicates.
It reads 40 %
